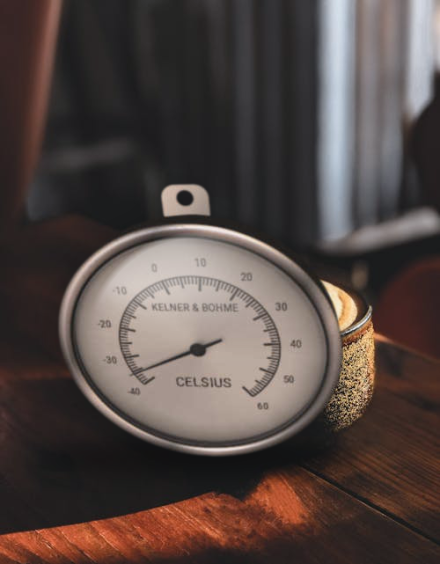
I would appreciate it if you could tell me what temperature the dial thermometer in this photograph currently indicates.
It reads -35 °C
